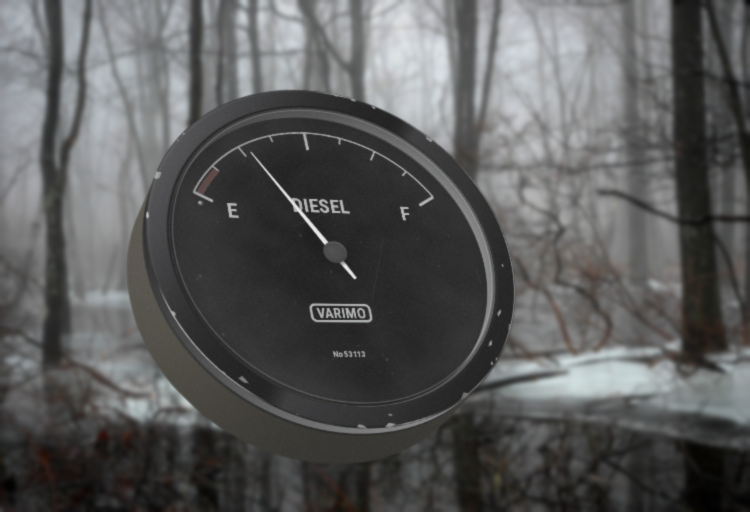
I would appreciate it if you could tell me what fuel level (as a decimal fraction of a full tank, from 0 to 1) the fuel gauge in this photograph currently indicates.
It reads 0.25
